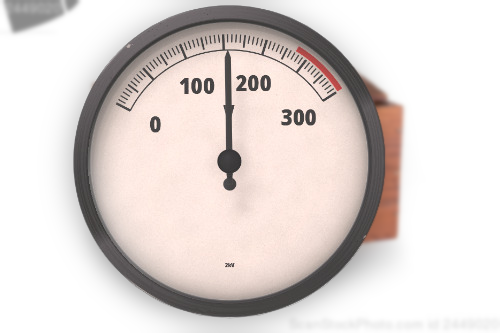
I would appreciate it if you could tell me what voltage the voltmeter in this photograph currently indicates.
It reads 155 V
